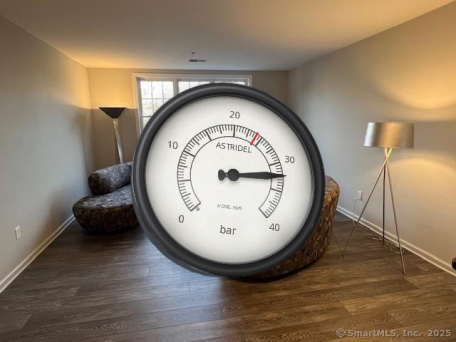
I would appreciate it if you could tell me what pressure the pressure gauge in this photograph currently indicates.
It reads 32.5 bar
